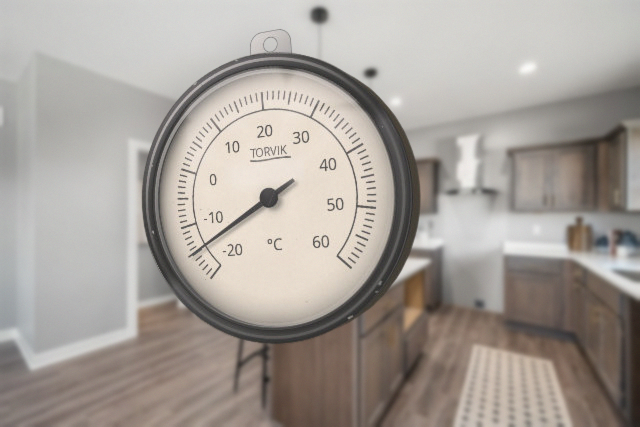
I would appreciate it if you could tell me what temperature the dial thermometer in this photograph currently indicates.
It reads -15 °C
